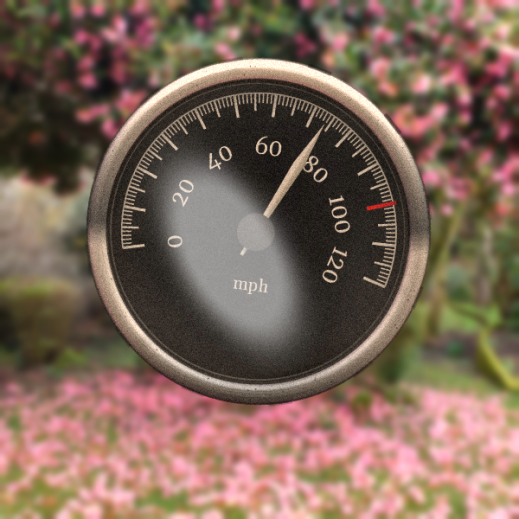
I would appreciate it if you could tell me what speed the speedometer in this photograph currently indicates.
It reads 74 mph
